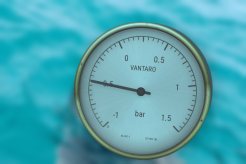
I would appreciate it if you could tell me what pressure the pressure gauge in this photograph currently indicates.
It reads -0.5 bar
